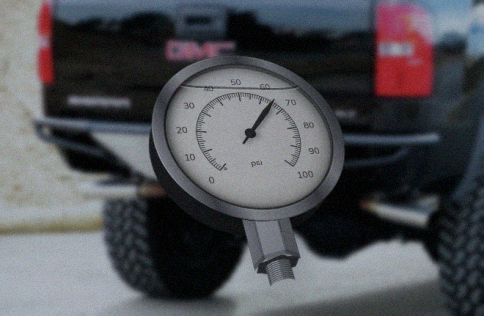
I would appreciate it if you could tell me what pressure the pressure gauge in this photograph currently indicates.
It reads 65 psi
